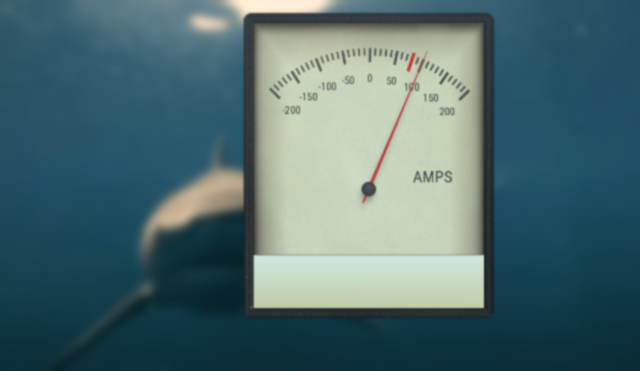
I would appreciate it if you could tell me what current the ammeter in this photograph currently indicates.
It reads 100 A
